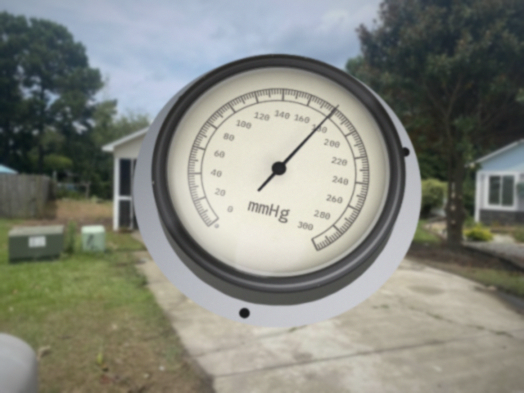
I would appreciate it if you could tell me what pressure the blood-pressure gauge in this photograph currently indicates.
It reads 180 mmHg
